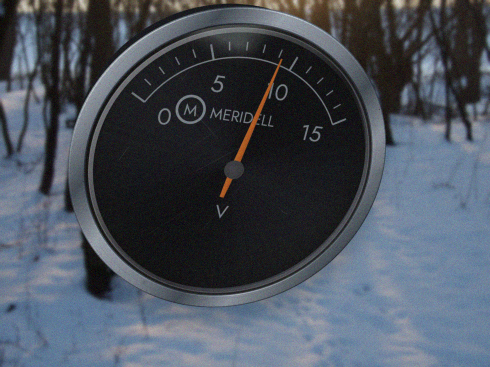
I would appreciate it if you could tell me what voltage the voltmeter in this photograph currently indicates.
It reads 9 V
